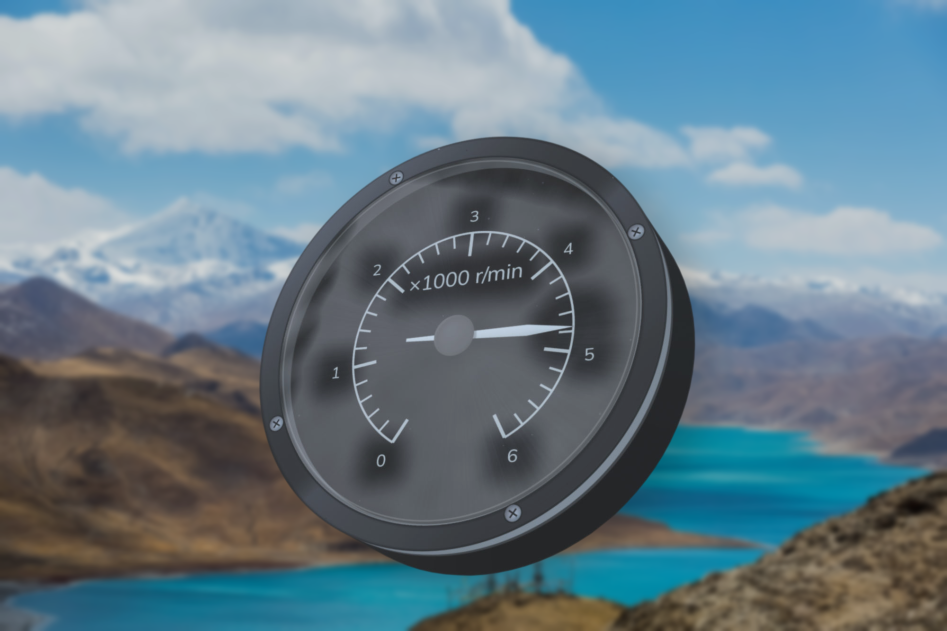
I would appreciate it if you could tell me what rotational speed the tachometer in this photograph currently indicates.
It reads 4800 rpm
